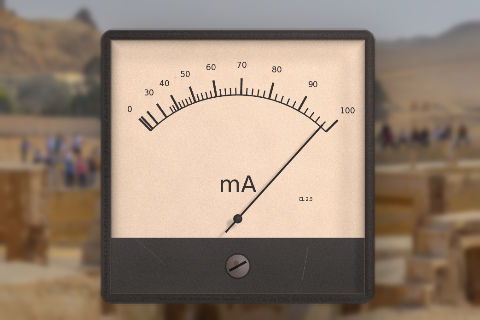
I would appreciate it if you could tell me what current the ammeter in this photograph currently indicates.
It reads 98 mA
